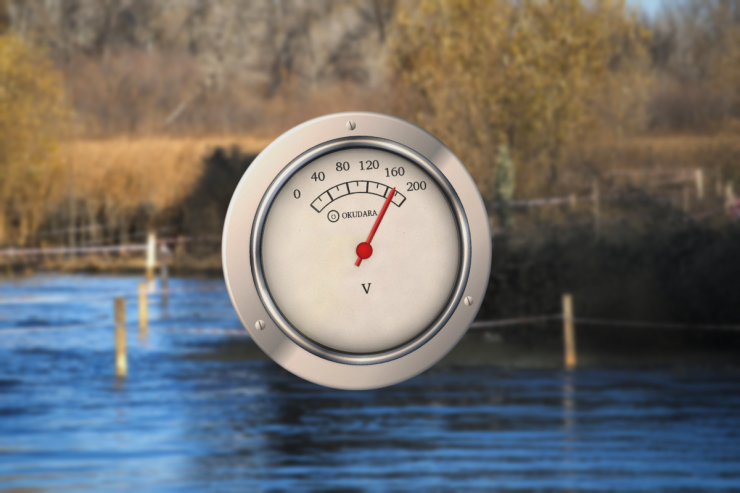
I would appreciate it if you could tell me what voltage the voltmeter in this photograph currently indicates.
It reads 170 V
